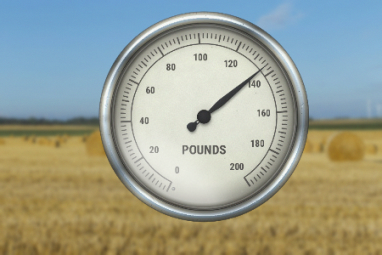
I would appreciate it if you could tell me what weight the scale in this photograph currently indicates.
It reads 136 lb
